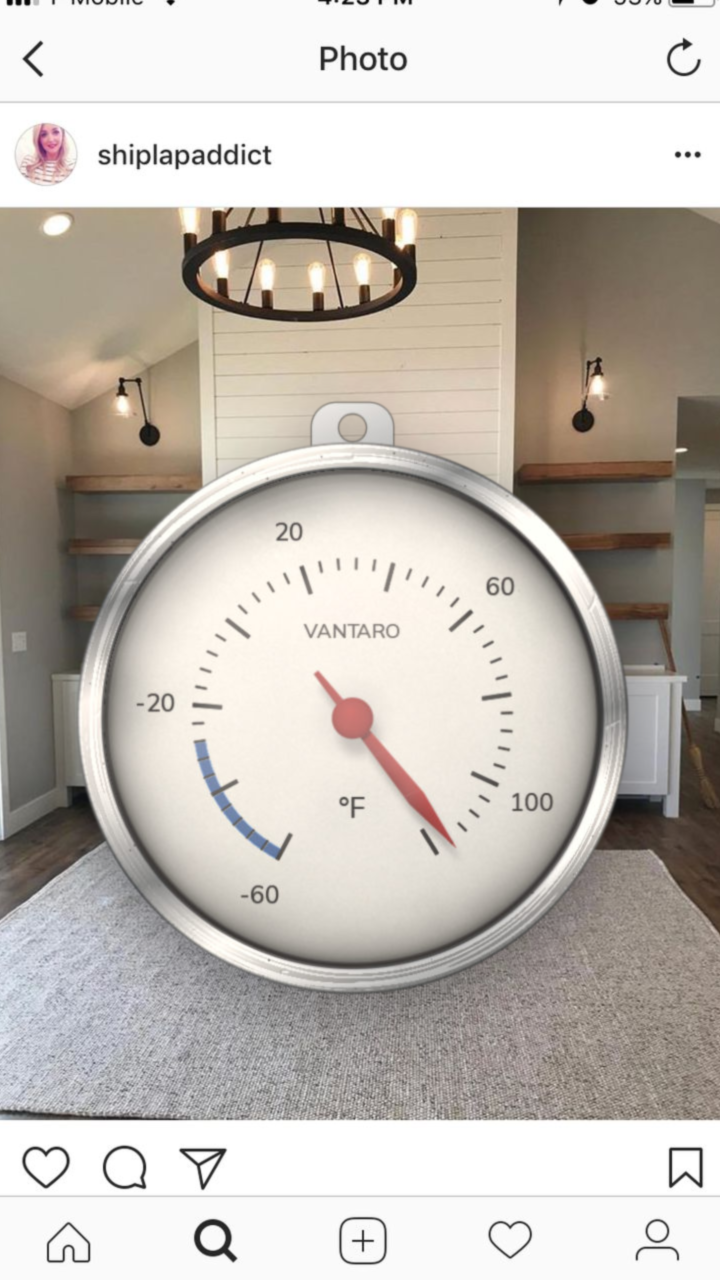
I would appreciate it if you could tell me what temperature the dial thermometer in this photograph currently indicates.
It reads 116 °F
